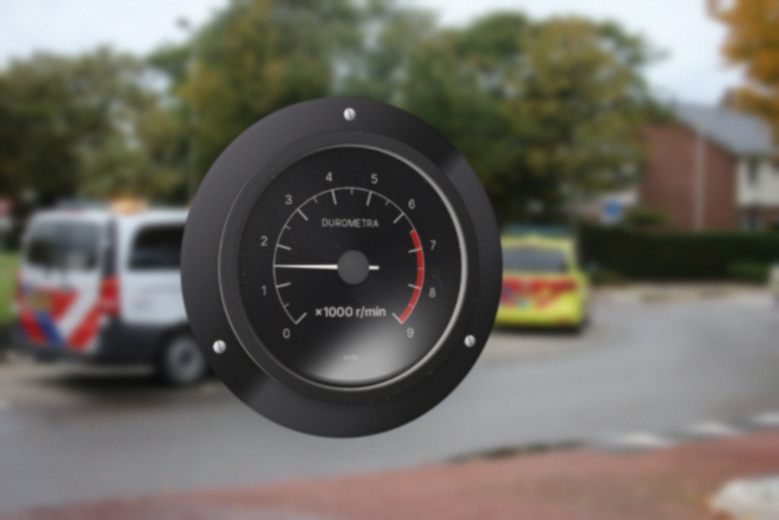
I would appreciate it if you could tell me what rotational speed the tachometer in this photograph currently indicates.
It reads 1500 rpm
